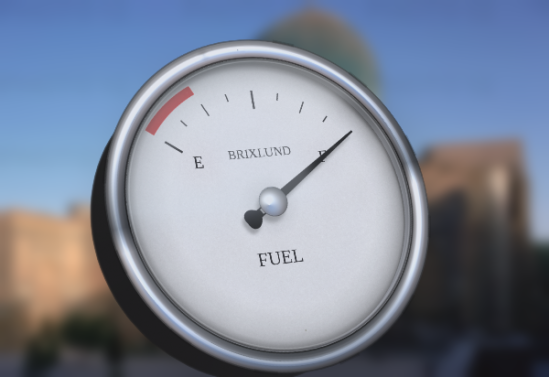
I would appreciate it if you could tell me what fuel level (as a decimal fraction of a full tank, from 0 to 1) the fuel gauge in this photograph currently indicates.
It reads 1
